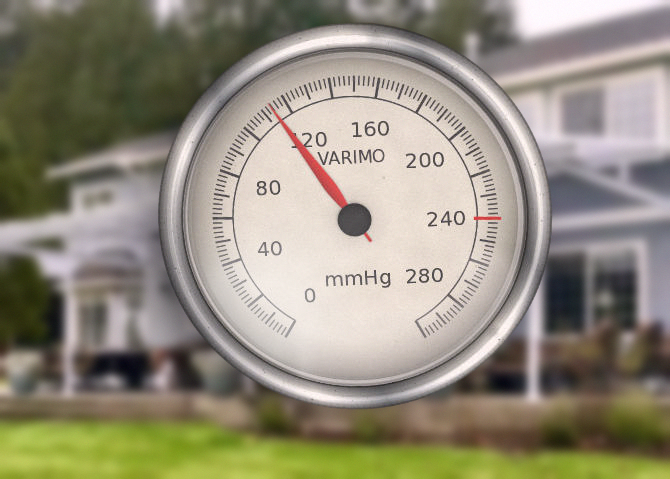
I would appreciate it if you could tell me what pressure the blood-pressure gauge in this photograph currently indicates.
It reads 114 mmHg
